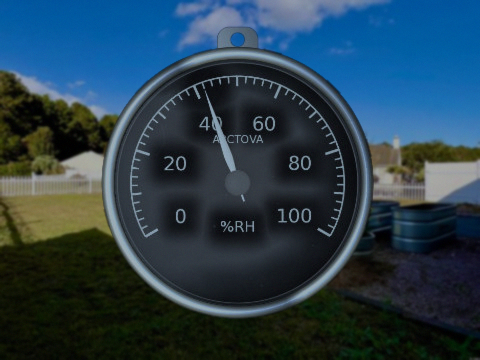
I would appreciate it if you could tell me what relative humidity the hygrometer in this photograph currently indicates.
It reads 42 %
